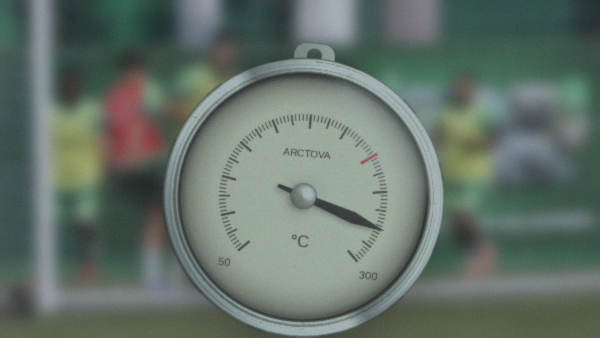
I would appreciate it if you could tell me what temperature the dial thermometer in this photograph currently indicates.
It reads 275 °C
